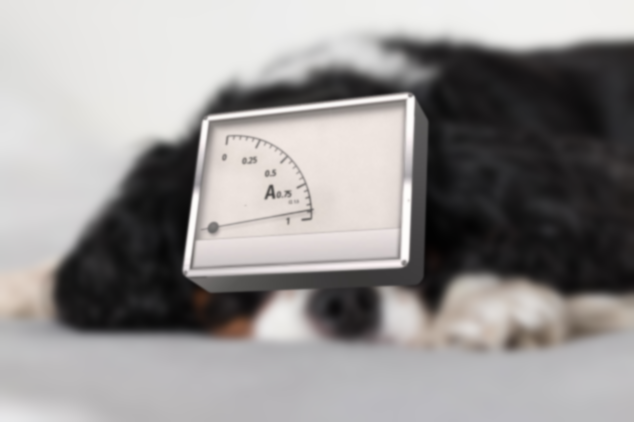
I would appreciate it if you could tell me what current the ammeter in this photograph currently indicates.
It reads 0.95 A
